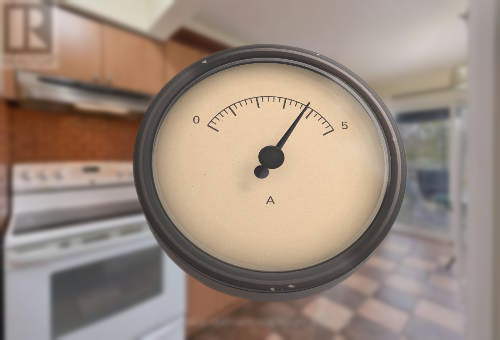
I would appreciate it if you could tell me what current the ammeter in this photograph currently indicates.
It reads 3.8 A
